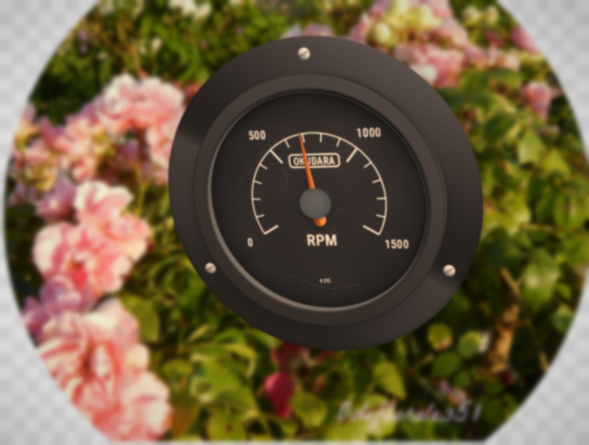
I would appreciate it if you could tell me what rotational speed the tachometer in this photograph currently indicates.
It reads 700 rpm
